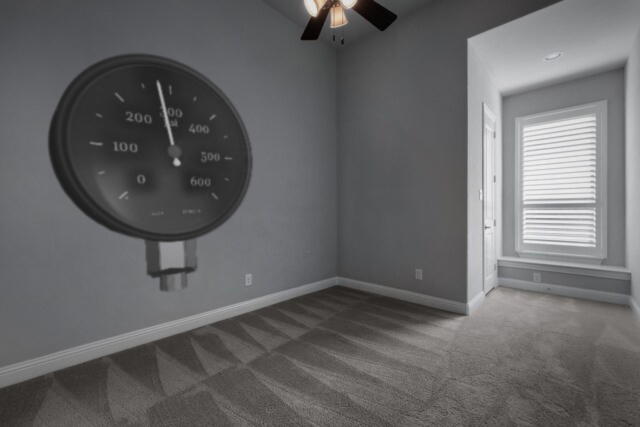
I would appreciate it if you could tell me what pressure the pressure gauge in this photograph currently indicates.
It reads 275 psi
